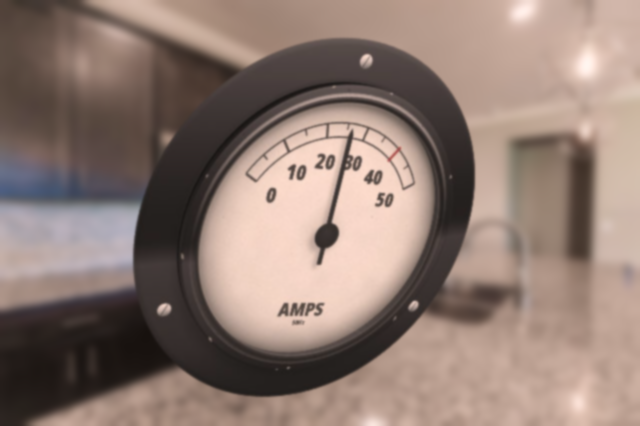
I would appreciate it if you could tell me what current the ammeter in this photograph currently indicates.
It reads 25 A
